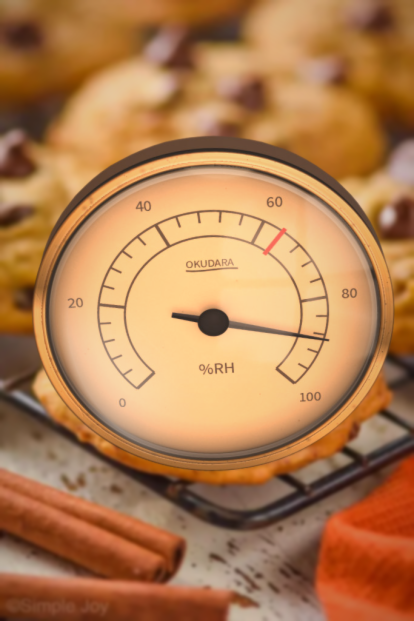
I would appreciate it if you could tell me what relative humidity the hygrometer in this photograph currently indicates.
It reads 88 %
